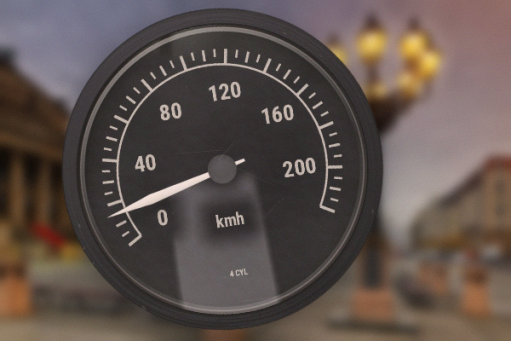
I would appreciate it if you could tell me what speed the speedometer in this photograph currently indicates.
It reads 15 km/h
